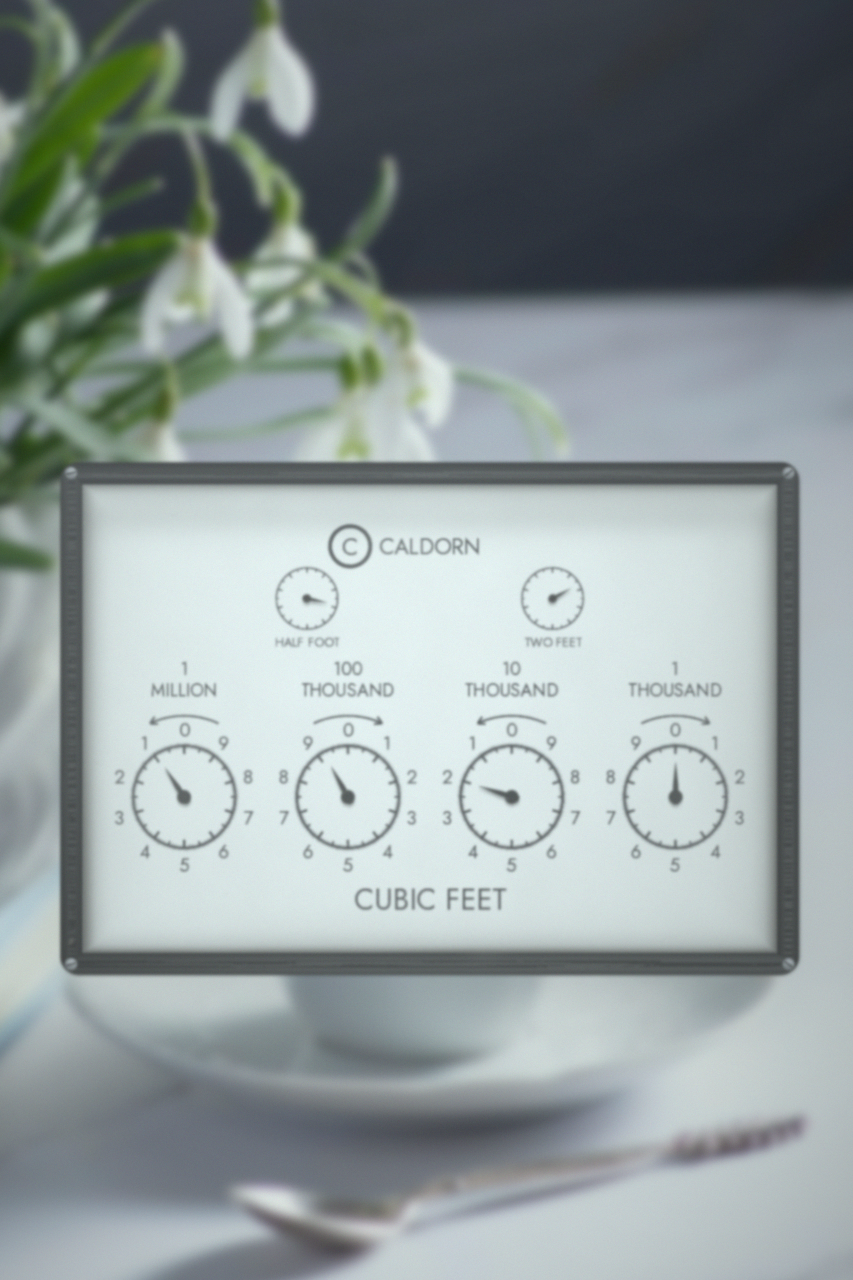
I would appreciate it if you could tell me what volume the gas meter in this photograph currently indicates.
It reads 92000 ft³
